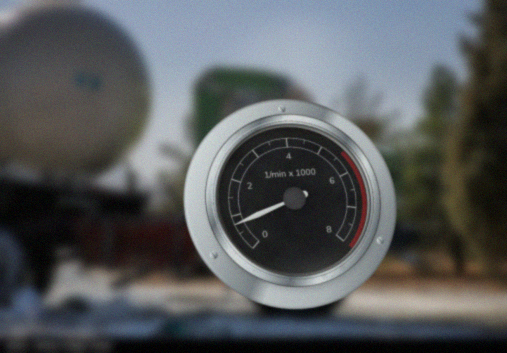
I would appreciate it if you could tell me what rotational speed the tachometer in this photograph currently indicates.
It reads 750 rpm
